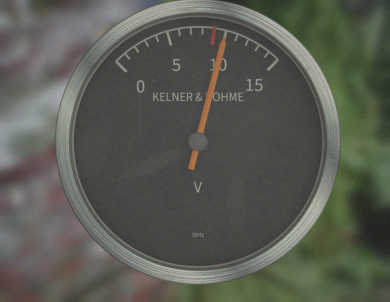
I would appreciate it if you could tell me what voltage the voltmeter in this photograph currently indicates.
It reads 10 V
